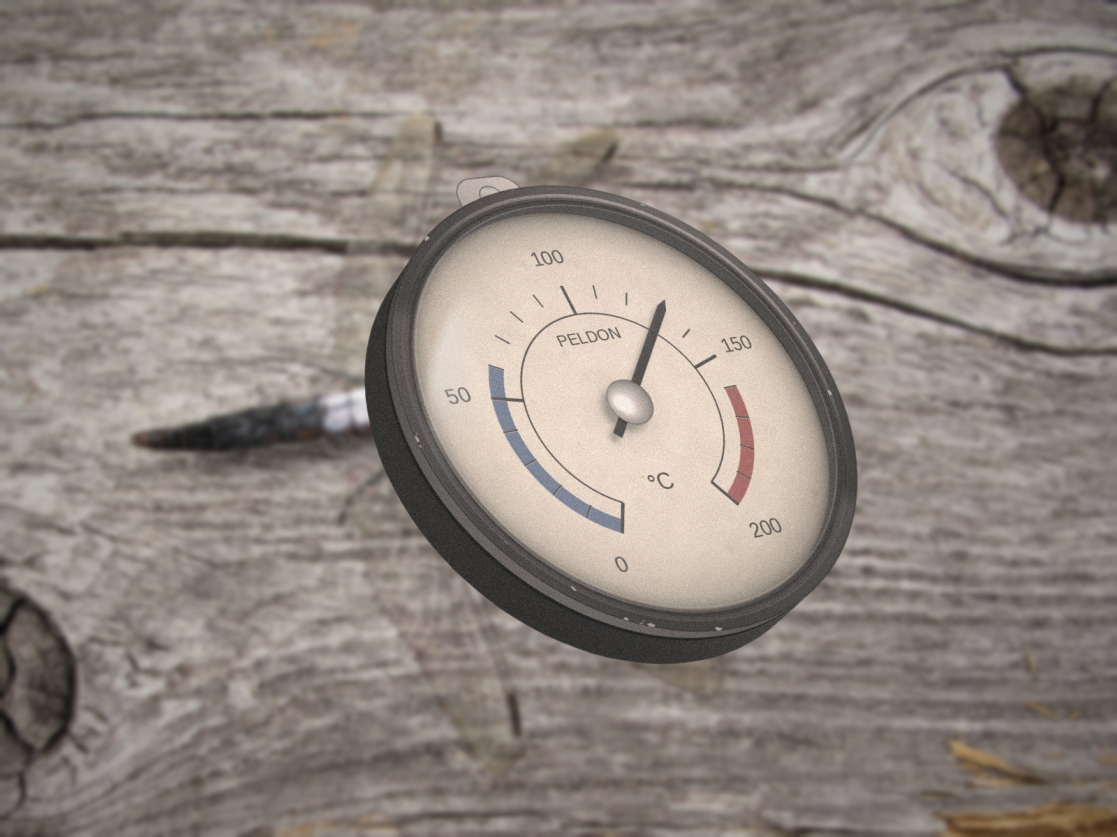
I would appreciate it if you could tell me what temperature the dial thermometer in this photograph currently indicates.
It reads 130 °C
